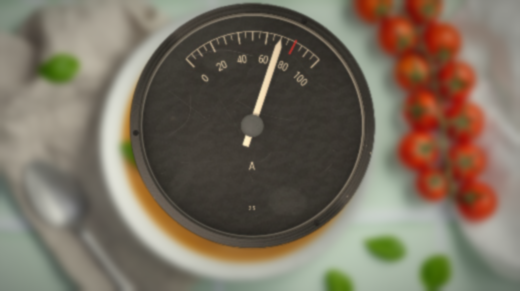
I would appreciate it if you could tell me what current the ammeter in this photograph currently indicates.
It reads 70 A
